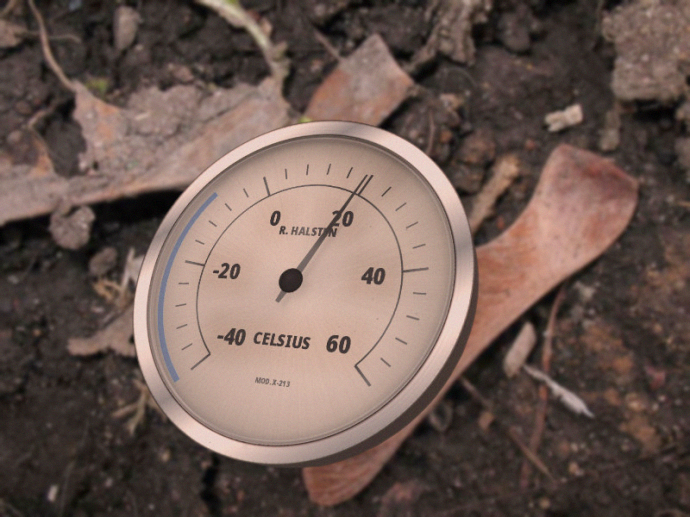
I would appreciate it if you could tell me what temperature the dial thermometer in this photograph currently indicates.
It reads 20 °C
